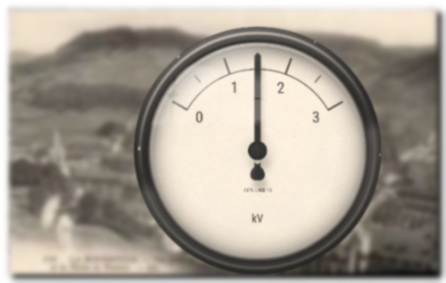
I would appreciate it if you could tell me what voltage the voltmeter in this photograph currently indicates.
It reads 1.5 kV
